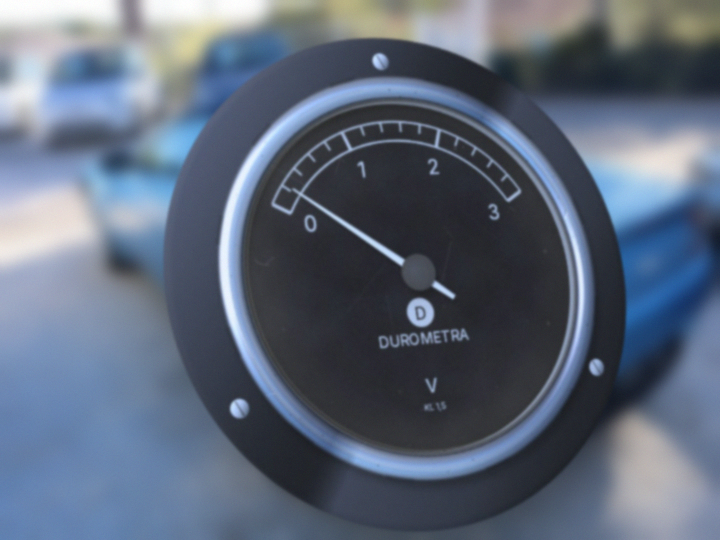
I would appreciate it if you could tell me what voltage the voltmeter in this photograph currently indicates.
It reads 0.2 V
